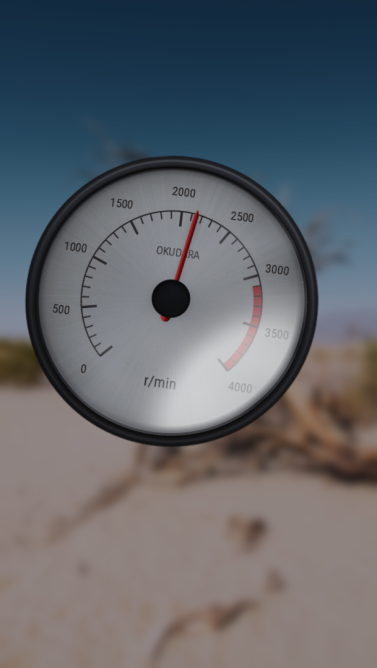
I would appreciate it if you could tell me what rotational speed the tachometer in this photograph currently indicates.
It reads 2150 rpm
